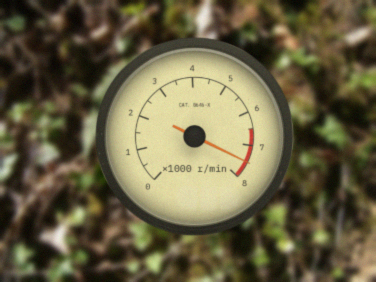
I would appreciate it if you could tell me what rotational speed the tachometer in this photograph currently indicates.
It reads 7500 rpm
